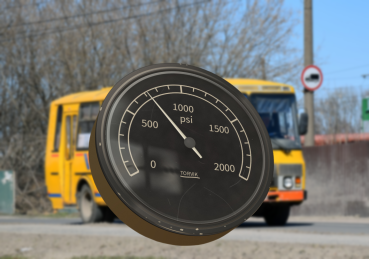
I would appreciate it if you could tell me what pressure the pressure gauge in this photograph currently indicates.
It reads 700 psi
